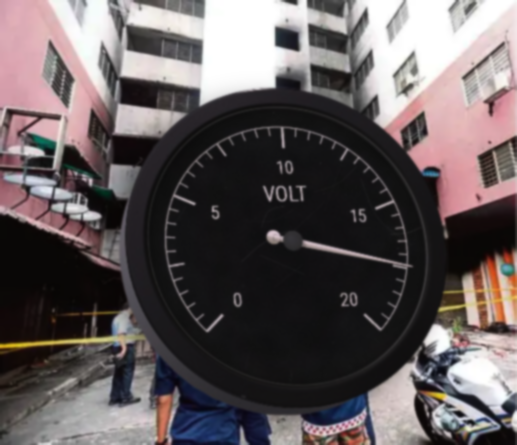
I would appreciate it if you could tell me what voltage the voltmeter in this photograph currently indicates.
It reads 17.5 V
